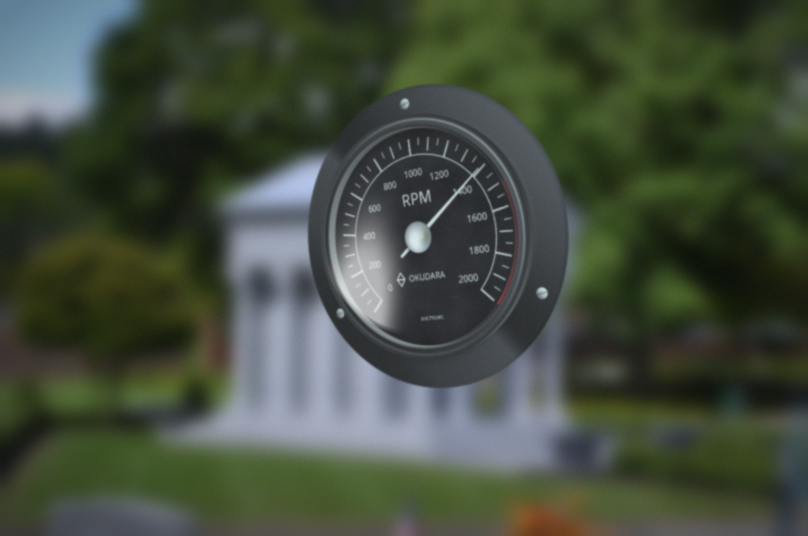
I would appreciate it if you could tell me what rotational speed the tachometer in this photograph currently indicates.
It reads 1400 rpm
